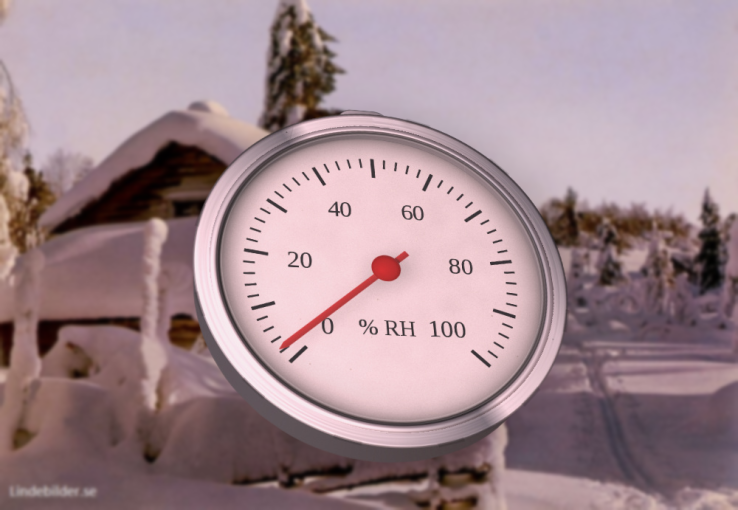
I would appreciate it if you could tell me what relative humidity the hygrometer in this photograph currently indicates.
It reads 2 %
